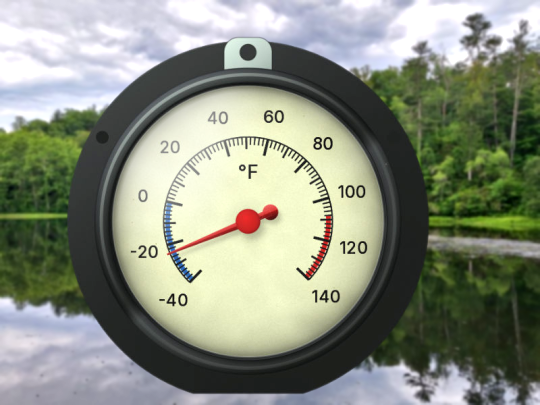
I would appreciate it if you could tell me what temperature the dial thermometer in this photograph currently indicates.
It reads -24 °F
